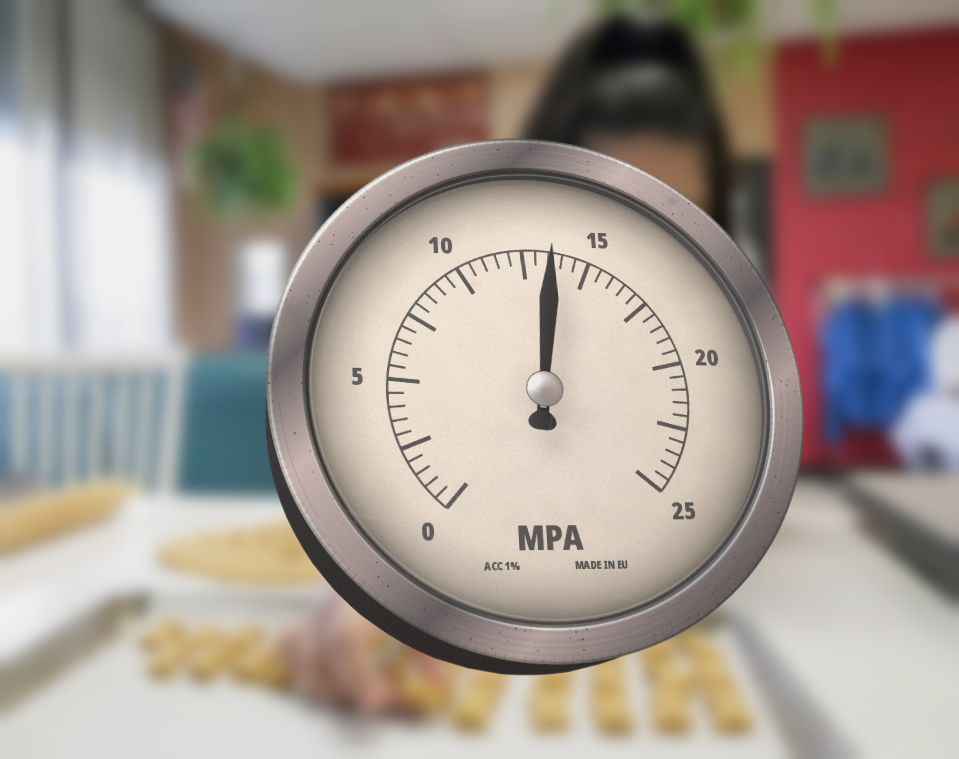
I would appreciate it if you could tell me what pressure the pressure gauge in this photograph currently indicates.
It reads 13.5 MPa
